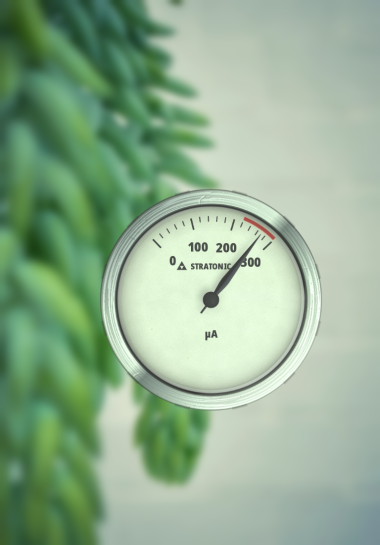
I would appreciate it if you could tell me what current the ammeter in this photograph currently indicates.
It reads 270 µA
